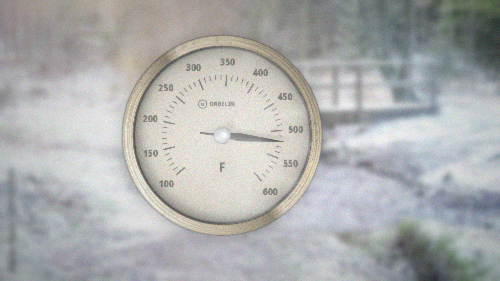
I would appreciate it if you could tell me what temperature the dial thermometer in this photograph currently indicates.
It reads 520 °F
